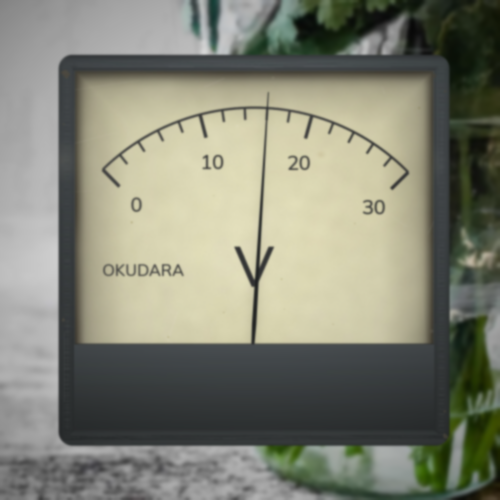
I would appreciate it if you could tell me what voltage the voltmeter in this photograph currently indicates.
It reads 16 V
